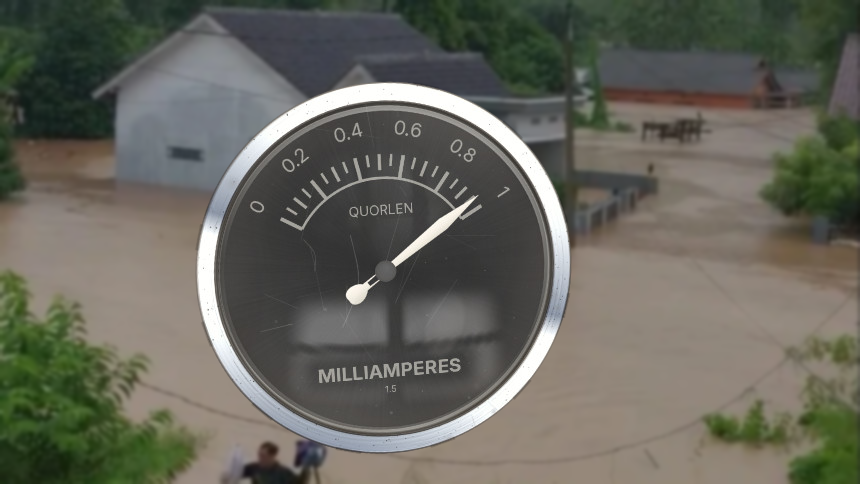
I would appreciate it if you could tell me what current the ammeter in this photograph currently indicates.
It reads 0.95 mA
